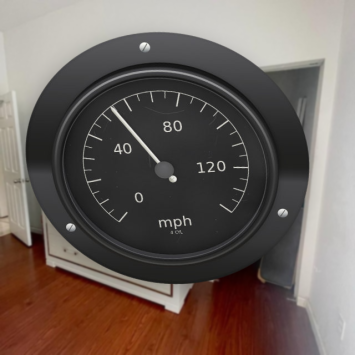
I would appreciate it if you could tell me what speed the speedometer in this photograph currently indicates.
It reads 55 mph
